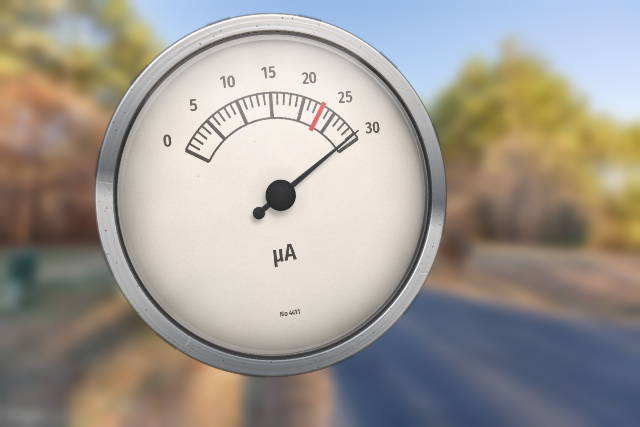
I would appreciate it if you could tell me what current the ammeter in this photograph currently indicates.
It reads 29 µA
